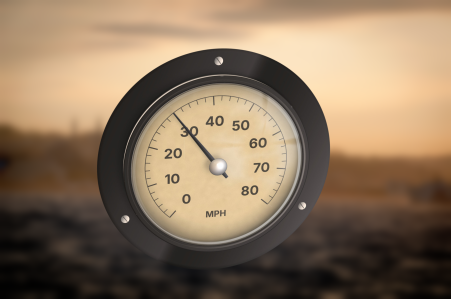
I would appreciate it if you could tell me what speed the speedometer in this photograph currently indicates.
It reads 30 mph
